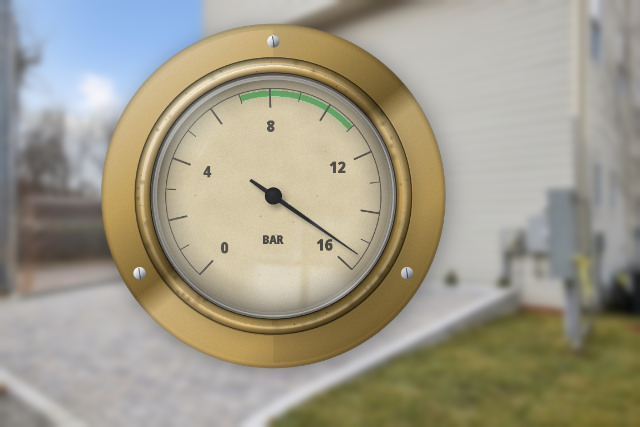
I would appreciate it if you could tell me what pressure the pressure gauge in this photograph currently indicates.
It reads 15.5 bar
